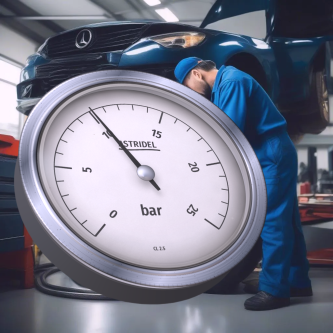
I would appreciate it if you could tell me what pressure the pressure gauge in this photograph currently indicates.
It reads 10 bar
